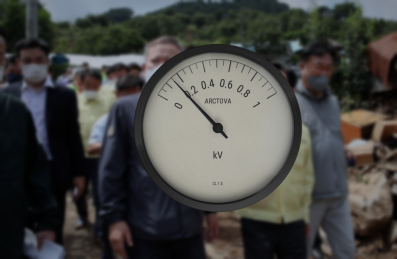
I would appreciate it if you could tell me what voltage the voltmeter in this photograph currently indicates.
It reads 0.15 kV
